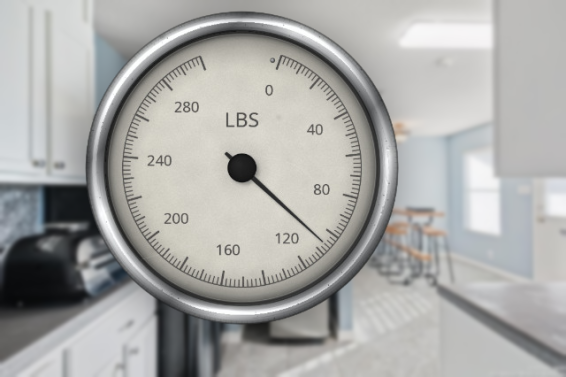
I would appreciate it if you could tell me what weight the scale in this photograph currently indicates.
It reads 106 lb
